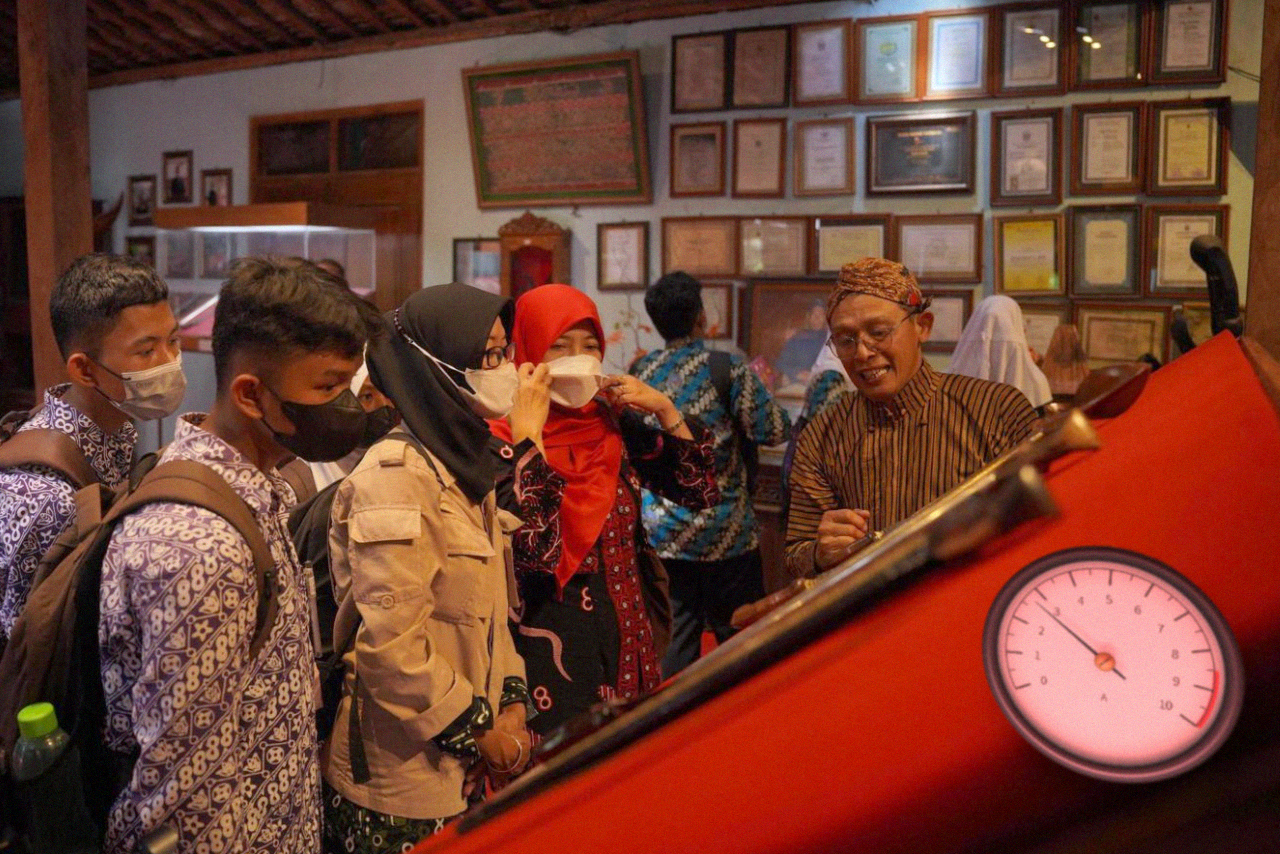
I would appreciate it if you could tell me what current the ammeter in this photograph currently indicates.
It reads 2.75 A
